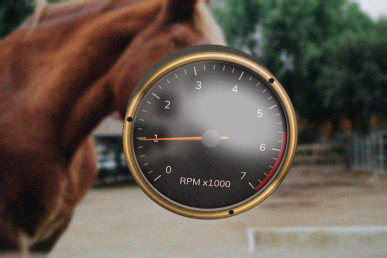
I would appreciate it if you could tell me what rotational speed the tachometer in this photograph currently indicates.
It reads 1000 rpm
